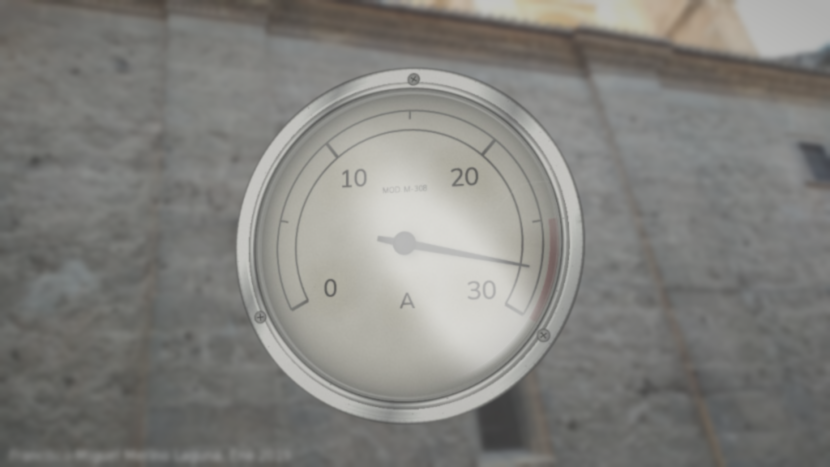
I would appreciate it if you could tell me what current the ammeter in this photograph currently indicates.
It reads 27.5 A
